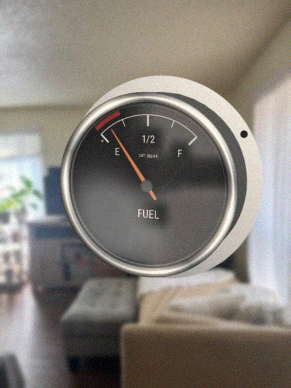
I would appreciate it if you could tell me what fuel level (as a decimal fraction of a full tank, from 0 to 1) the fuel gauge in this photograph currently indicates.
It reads 0.125
